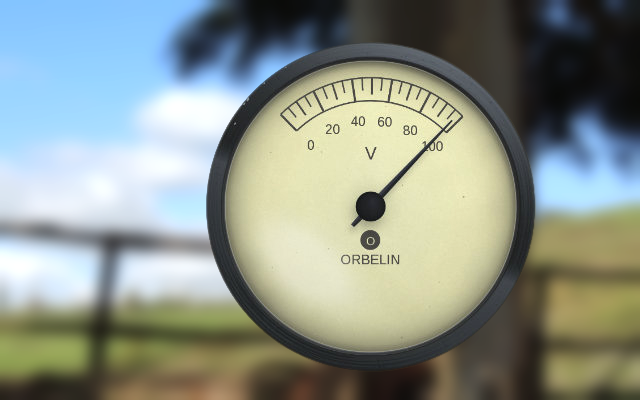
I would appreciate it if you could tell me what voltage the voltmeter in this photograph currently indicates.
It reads 97.5 V
